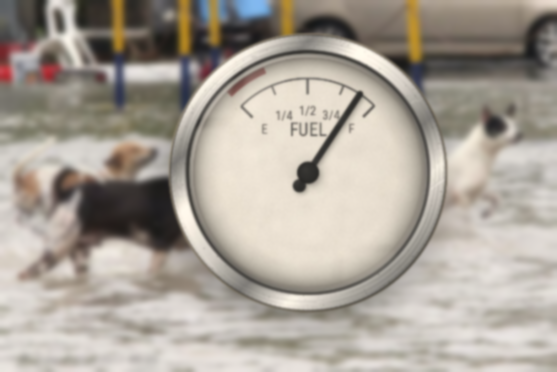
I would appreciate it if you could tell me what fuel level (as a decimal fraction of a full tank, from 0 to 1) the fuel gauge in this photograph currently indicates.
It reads 0.875
